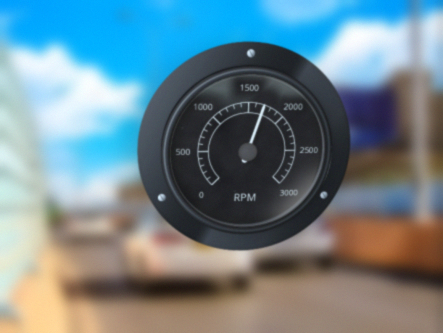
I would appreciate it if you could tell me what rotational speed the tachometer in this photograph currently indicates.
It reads 1700 rpm
